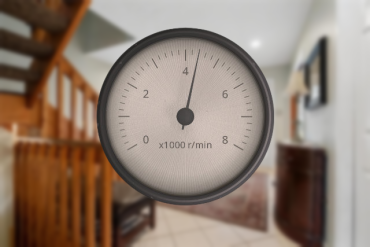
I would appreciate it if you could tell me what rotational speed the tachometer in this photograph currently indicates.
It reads 4400 rpm
